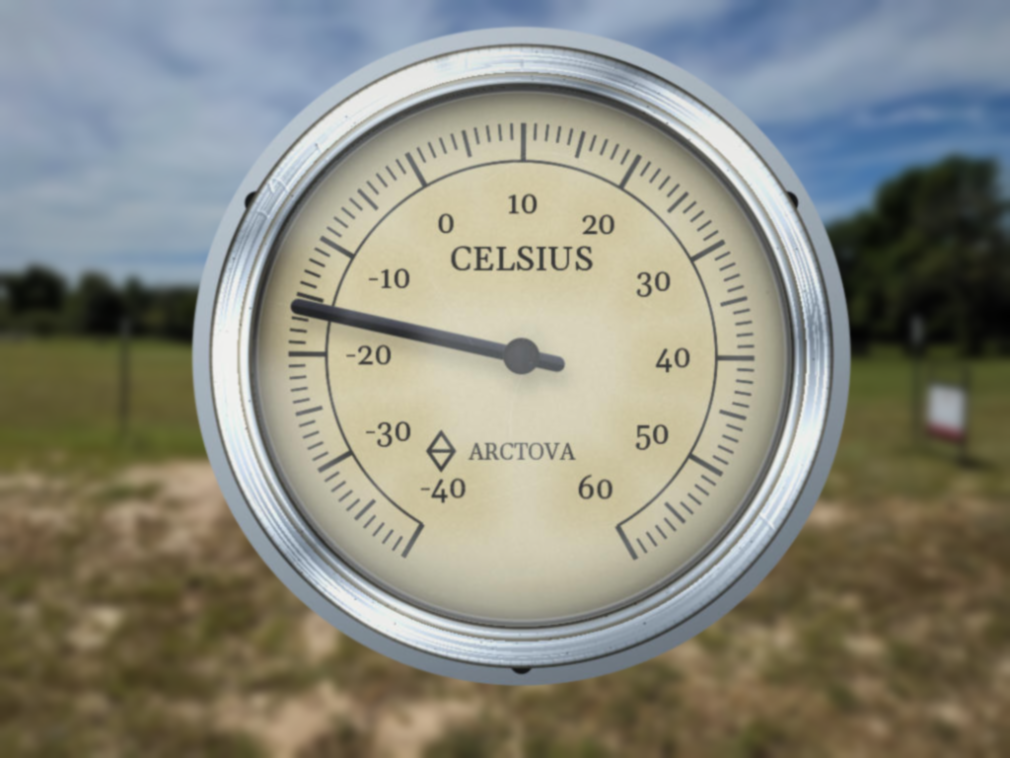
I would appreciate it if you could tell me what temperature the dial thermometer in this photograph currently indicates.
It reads -16 °C
